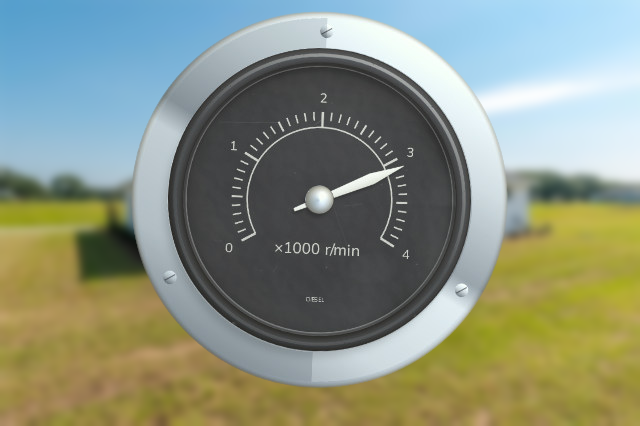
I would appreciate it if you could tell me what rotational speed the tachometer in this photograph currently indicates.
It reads 3100 rpm
